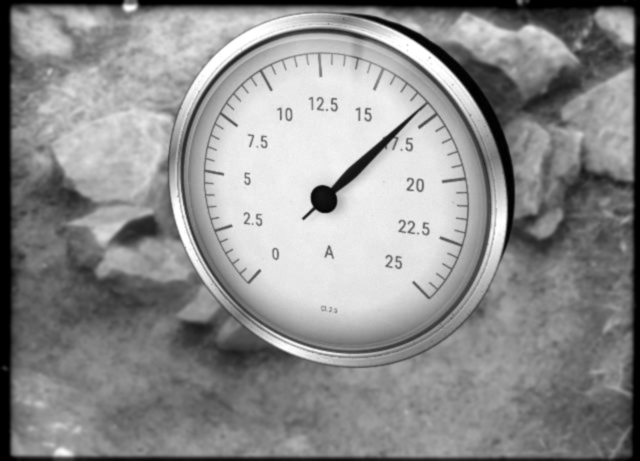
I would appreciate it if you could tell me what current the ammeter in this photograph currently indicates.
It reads 17 A
